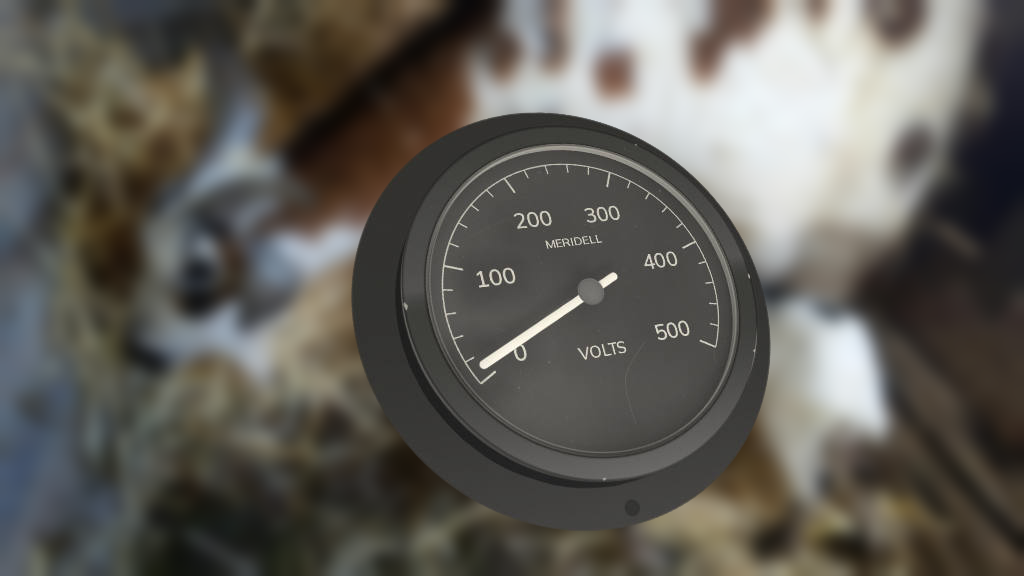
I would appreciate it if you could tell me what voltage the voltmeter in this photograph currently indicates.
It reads 10 V
